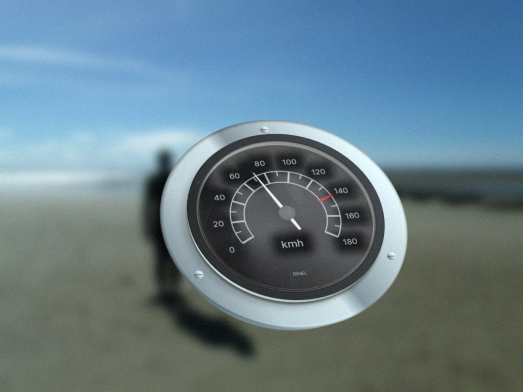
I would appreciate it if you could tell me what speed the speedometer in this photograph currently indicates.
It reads 70 km/h
